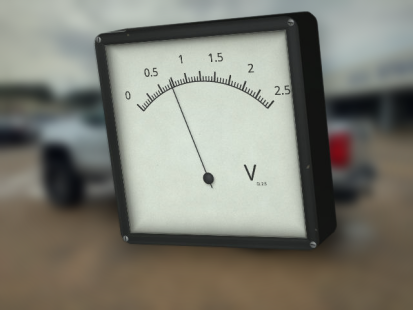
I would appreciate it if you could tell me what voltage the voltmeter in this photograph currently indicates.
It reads 0.75 V
